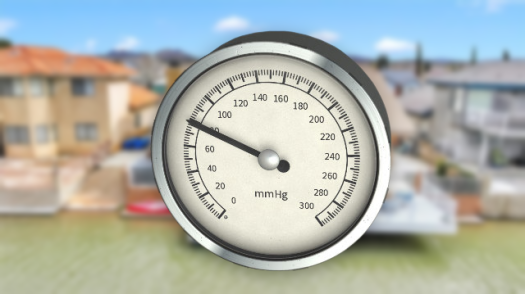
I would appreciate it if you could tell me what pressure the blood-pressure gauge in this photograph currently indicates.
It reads 80 mmHg
